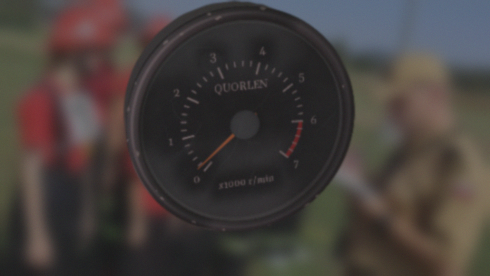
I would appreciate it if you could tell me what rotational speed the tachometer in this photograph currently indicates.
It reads 200 rpm
